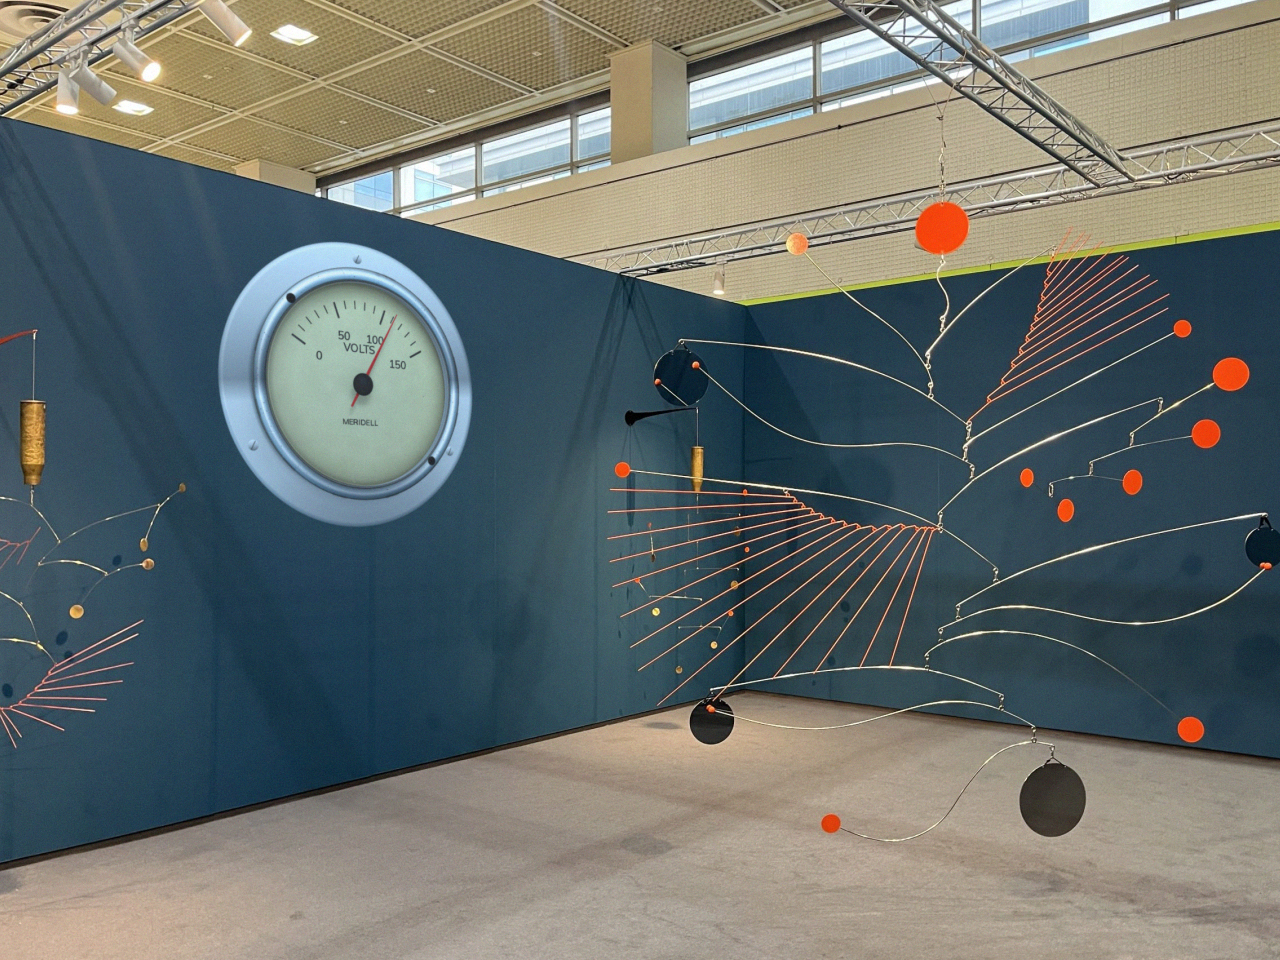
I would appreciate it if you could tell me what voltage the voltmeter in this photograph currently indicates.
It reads 110 V
